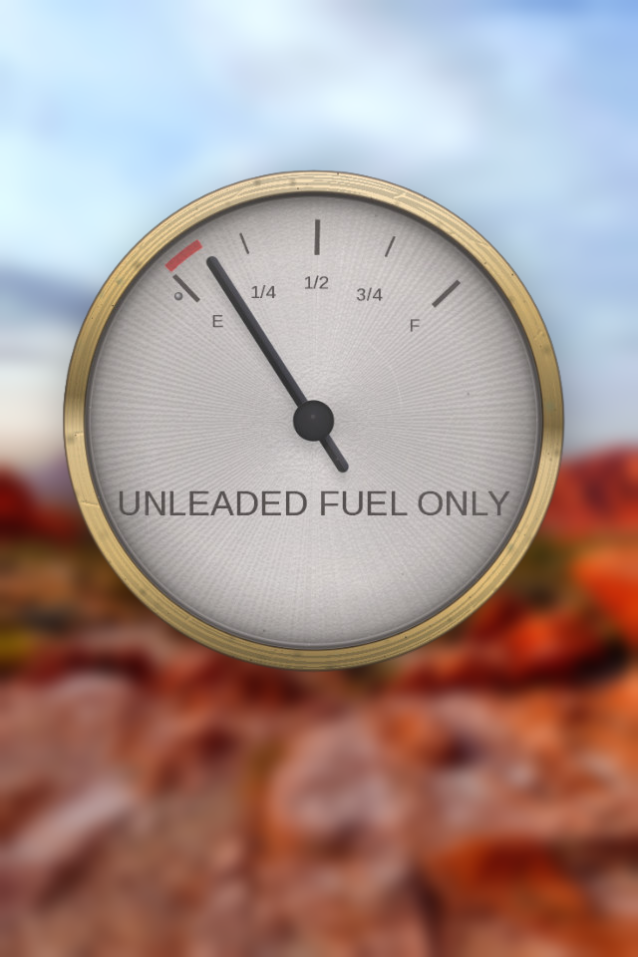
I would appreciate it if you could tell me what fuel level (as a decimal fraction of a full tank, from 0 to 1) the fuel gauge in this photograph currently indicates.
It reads 0.125
